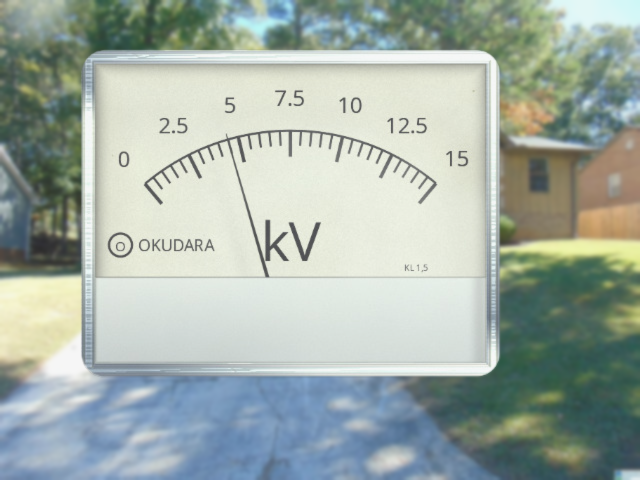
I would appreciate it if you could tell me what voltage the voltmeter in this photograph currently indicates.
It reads 4.5 kV
